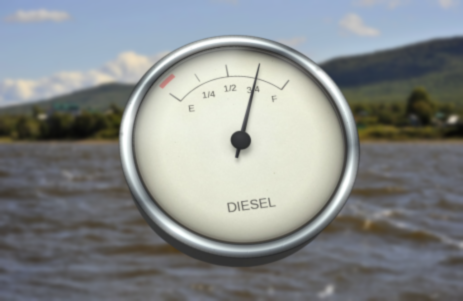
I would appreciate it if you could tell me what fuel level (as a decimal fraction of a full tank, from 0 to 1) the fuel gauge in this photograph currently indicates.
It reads 0.75
